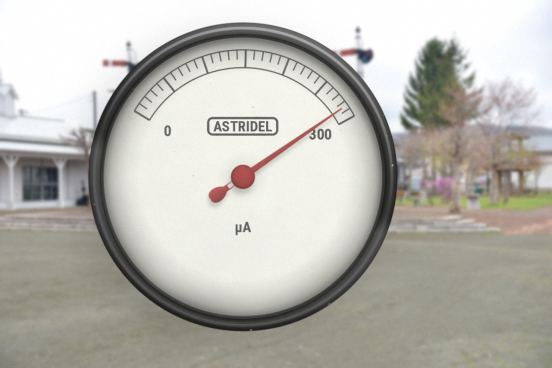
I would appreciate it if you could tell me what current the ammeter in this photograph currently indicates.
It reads 285 µA
